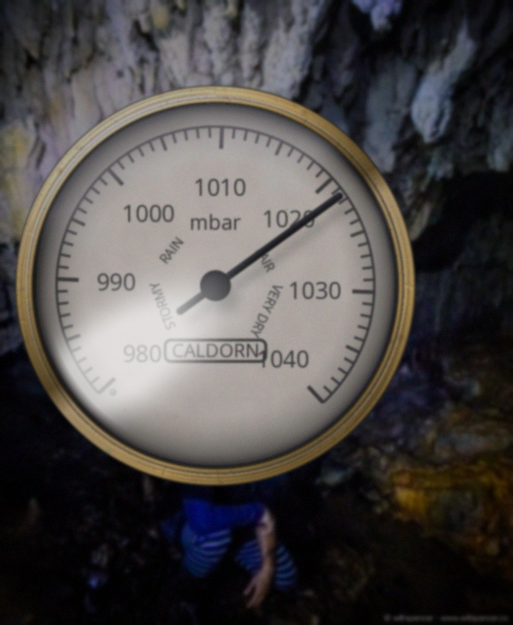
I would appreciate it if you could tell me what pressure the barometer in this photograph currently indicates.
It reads 1021.5 mbar
